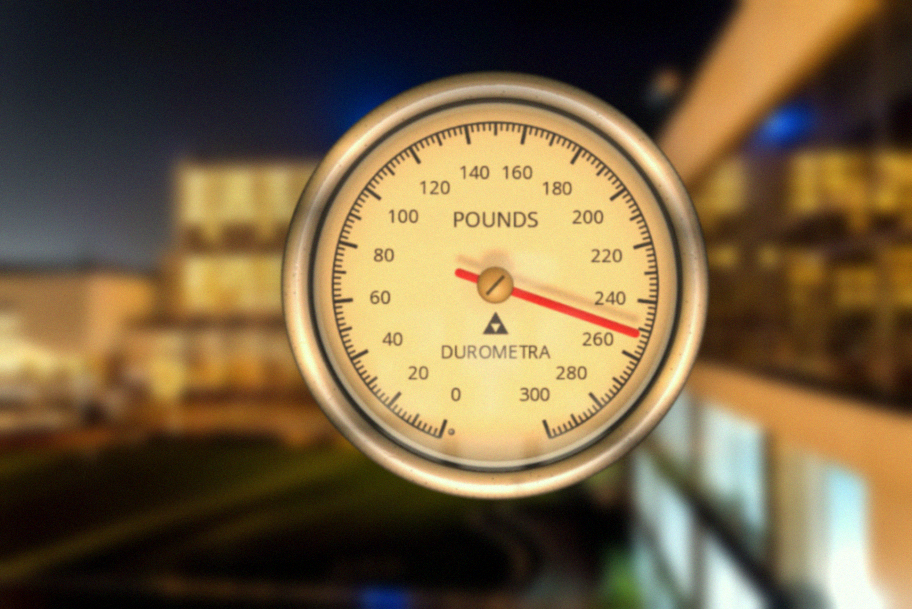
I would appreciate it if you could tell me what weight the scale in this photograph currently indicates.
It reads 252 lb
